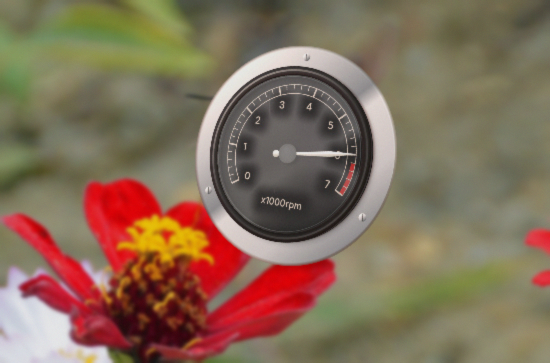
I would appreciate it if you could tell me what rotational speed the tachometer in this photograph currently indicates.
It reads 6000 rpm
